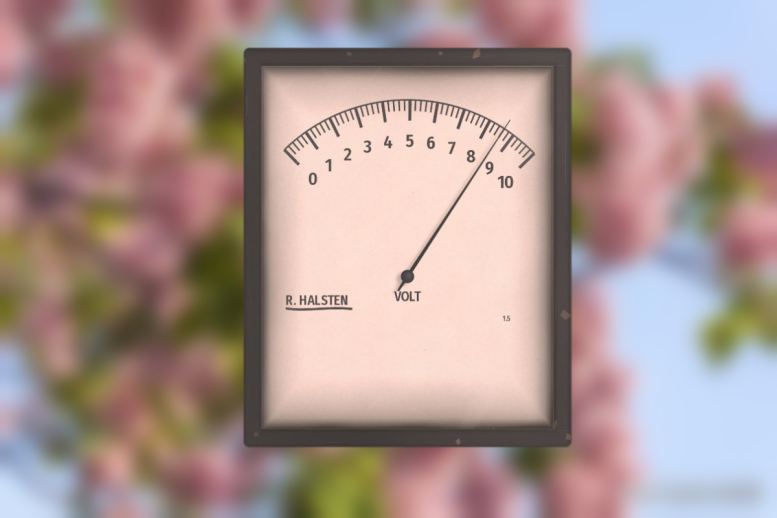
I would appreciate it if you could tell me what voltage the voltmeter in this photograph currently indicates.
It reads 8.6 V
